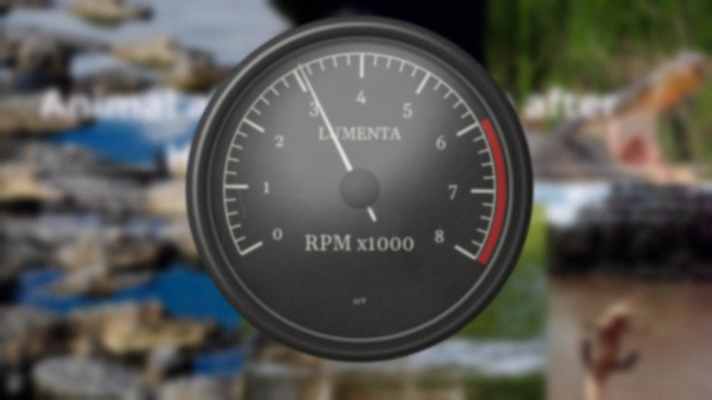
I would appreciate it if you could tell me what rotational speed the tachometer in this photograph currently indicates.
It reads 3100 rpm
